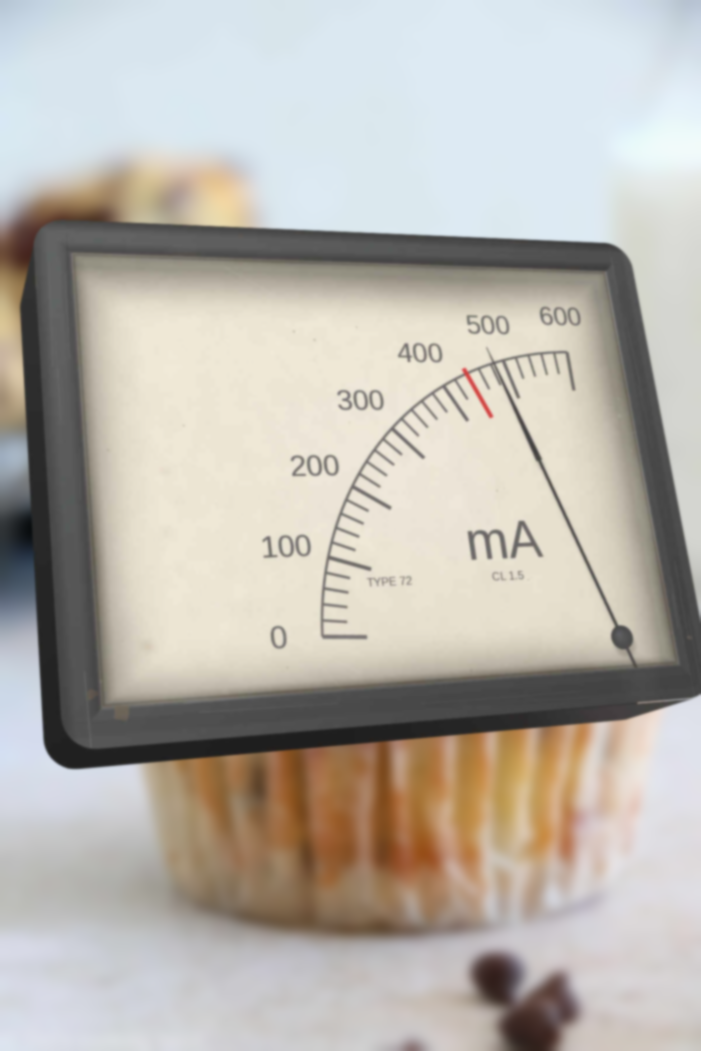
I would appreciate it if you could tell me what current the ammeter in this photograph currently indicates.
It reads 480 mA
